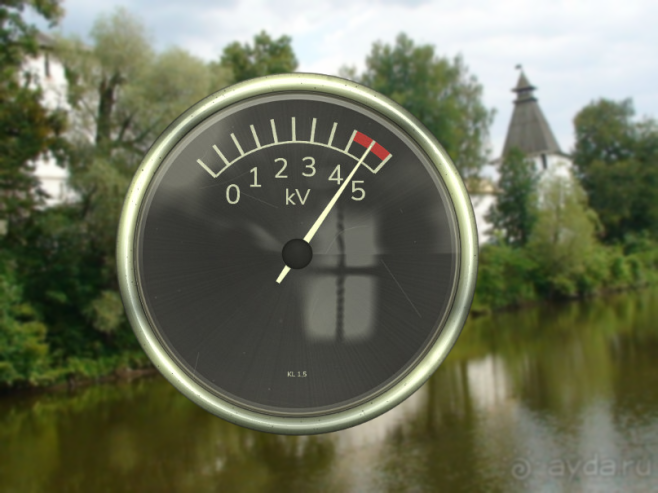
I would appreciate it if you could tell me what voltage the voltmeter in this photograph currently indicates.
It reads 4.5 kV
